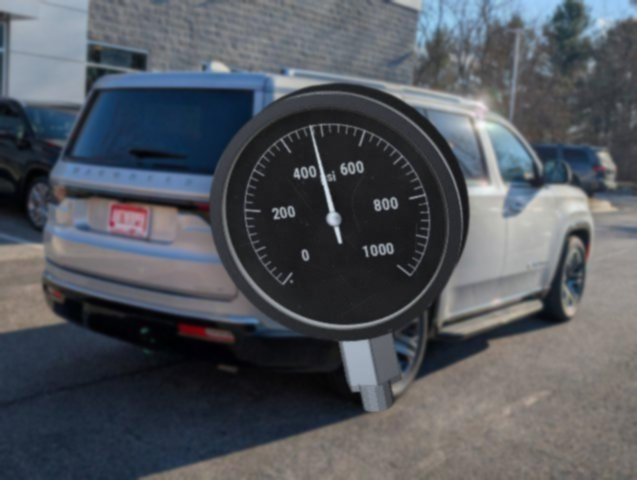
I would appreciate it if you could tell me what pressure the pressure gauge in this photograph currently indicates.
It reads 480 psi
